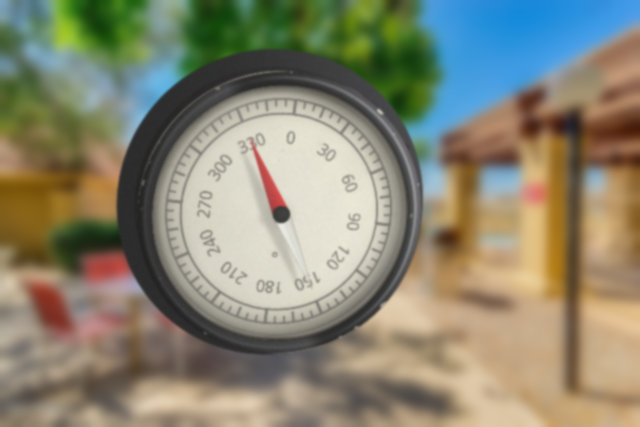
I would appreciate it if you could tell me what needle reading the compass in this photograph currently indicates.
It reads 330 °
